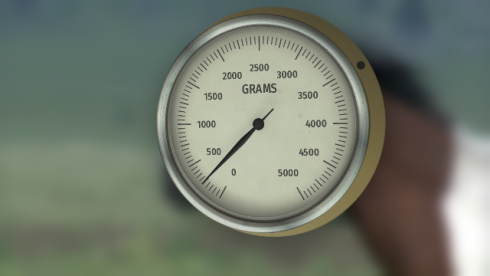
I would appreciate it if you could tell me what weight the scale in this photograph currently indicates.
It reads 250 g
